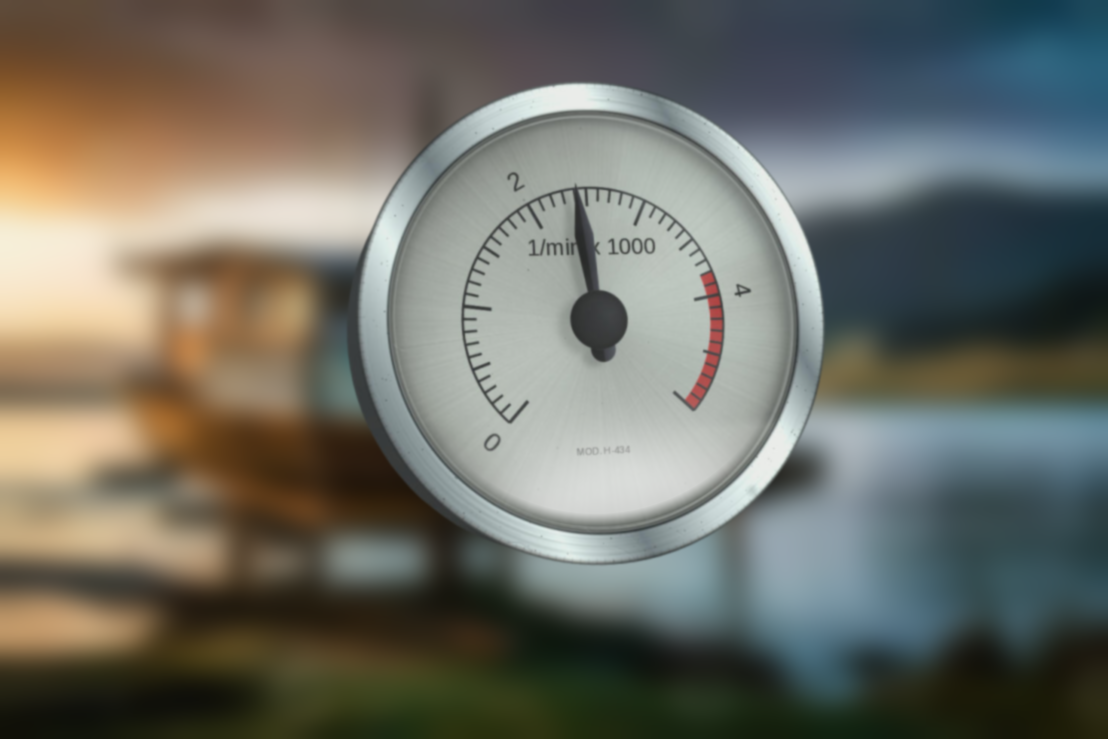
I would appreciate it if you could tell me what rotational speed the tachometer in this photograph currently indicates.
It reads 2400 rpm
